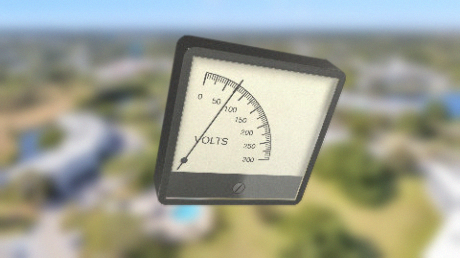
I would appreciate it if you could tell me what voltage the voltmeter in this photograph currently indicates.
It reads 75 V
